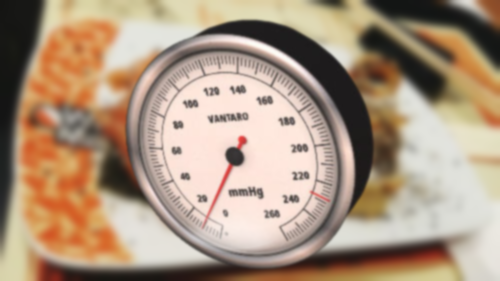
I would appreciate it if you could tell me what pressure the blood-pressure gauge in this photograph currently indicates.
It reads 10 mmHg
